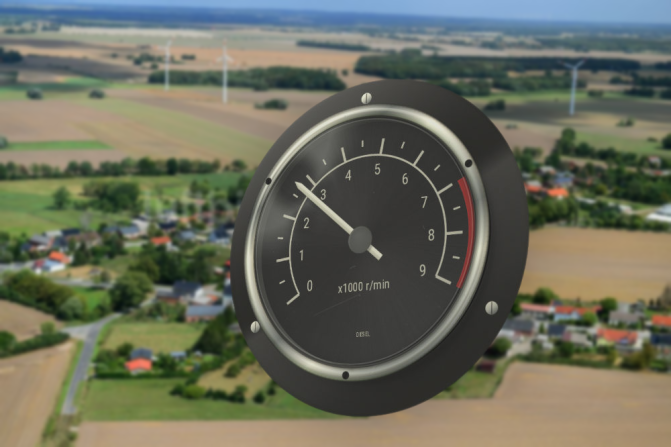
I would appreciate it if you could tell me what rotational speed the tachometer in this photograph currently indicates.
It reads 2750 rpm
